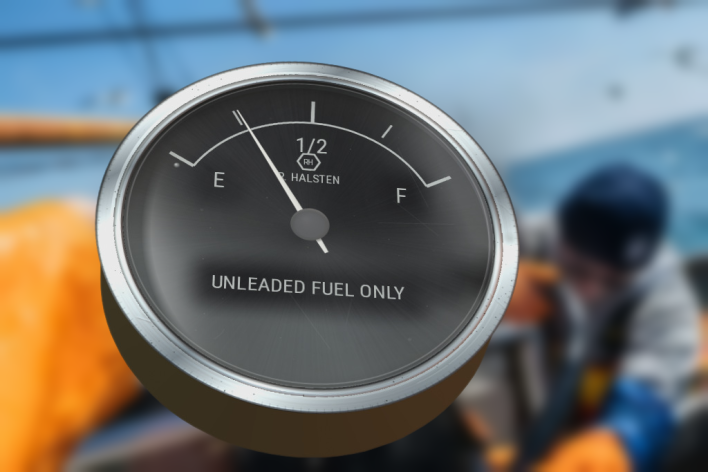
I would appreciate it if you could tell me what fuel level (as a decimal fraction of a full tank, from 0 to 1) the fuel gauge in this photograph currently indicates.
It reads 0.25
